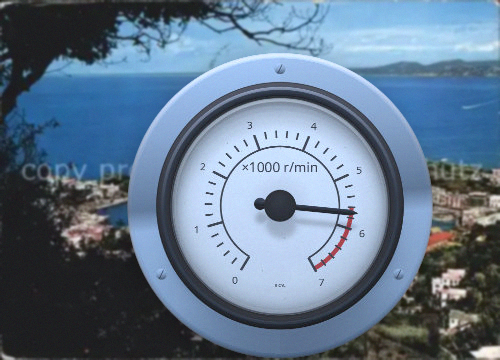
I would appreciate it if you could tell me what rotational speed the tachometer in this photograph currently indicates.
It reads 5700 rpm
